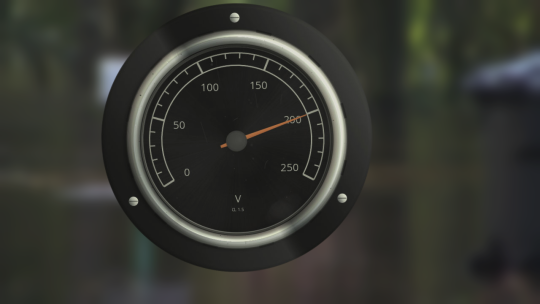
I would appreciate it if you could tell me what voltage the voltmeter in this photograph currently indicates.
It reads 200 V
